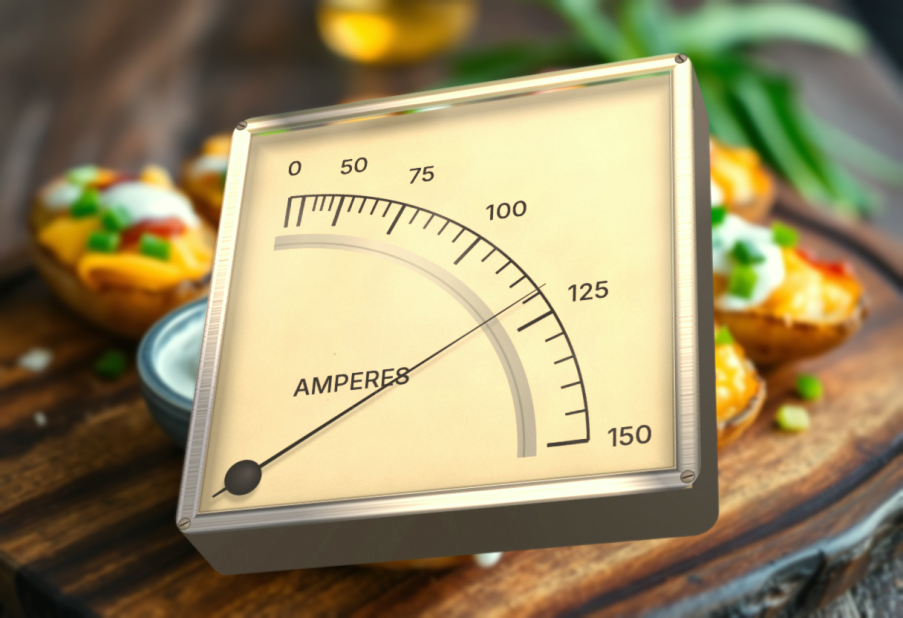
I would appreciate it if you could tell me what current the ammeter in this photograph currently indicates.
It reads 120 A
